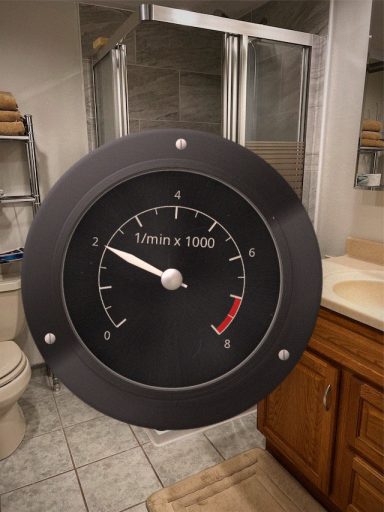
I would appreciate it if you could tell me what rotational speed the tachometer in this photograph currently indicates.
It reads 2000 rpm
